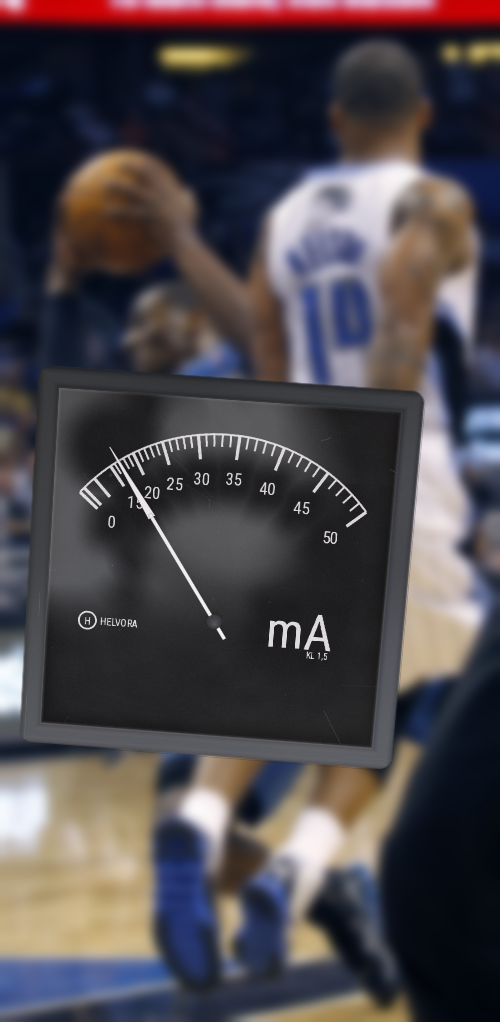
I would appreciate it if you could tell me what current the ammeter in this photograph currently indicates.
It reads 17 mA
